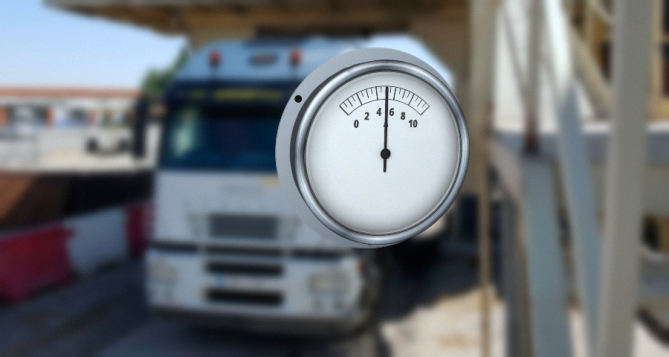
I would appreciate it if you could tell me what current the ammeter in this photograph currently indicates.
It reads 5 A
